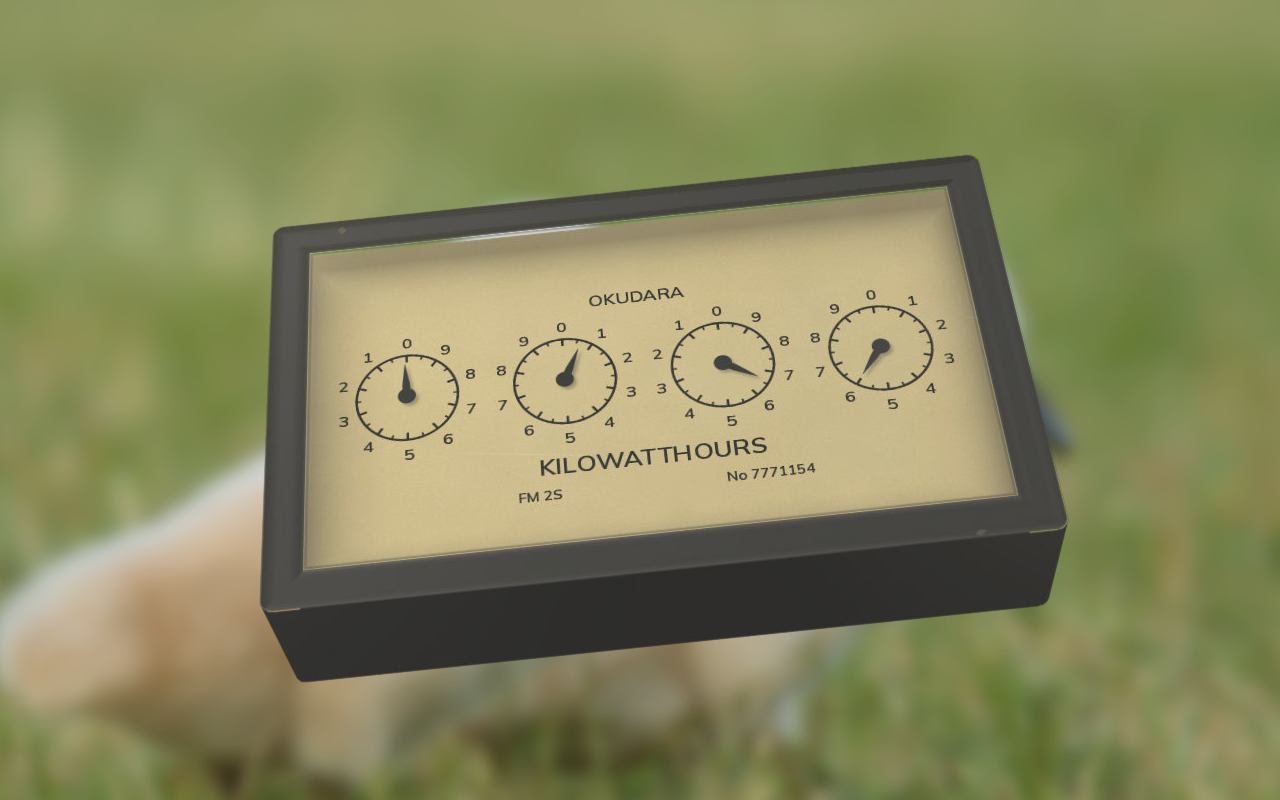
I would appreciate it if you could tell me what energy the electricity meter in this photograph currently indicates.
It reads 66 kWh
